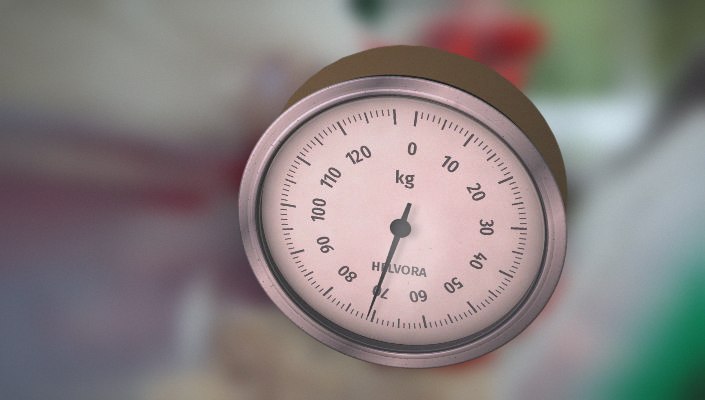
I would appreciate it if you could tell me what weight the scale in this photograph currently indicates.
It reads 71 kg
